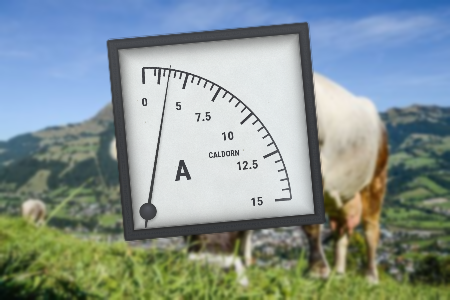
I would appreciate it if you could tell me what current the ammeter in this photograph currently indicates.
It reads 3.5 A
